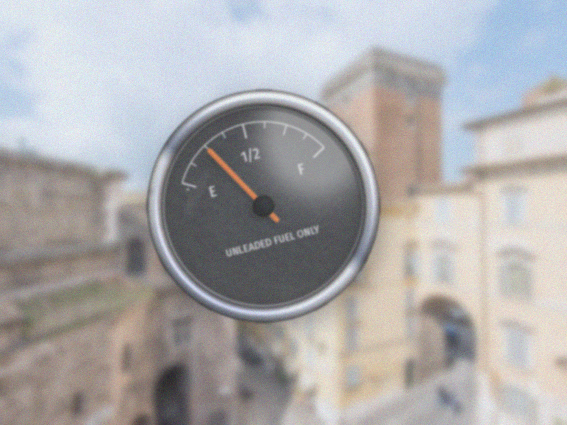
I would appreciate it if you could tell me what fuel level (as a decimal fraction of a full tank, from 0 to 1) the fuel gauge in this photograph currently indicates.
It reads 0.25
